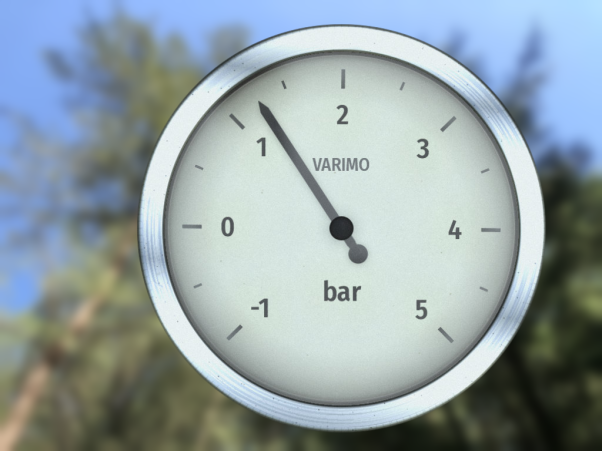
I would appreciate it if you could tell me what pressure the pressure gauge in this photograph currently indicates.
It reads 1.25 bar
